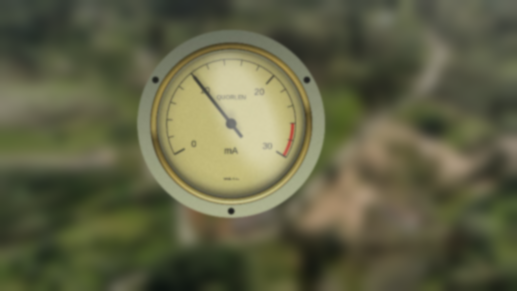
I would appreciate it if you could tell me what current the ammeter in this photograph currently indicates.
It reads 10 mA
